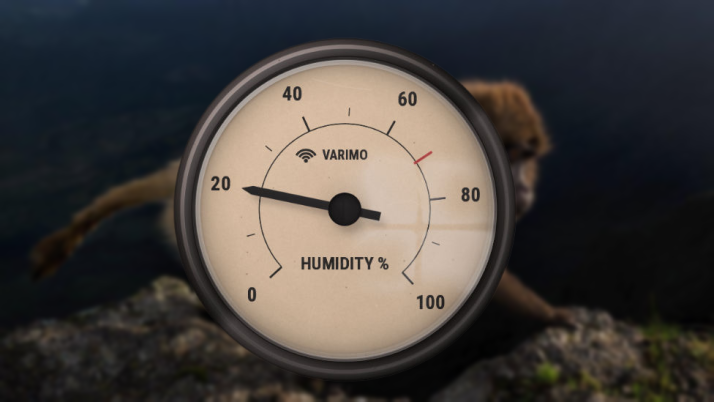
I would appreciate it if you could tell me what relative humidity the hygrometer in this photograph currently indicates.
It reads 20 %
